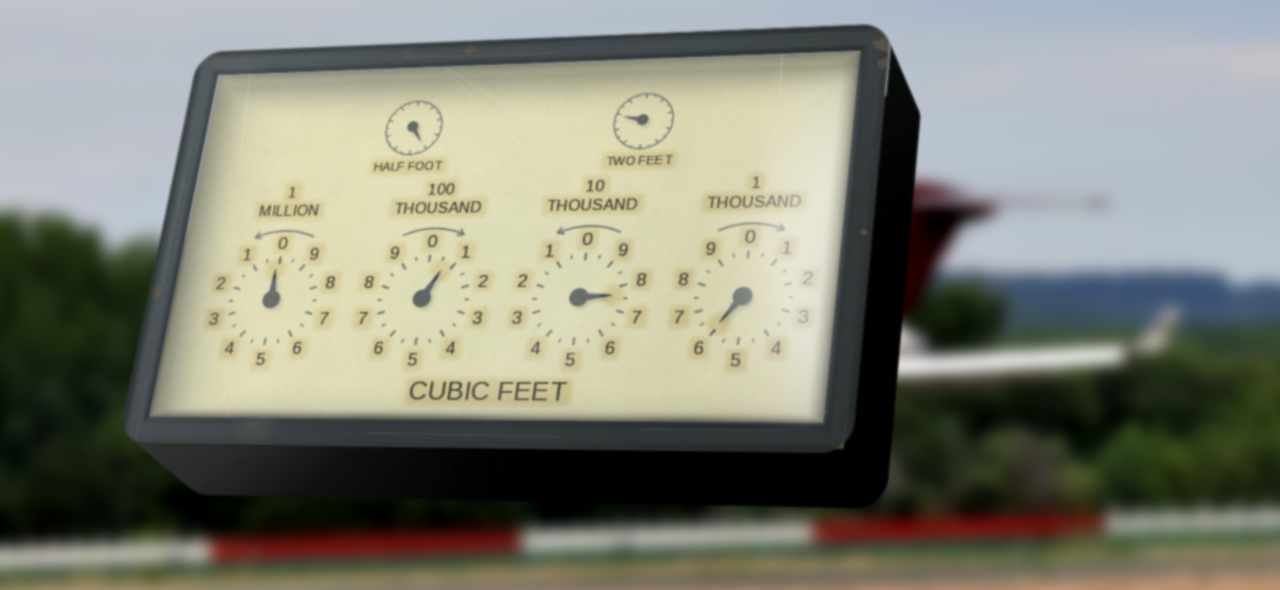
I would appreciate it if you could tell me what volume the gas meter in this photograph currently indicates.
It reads 7600 ft³
